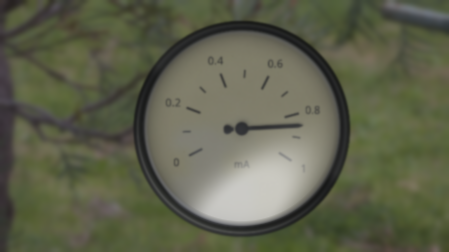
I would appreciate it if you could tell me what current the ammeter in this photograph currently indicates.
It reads 0.85 mA
